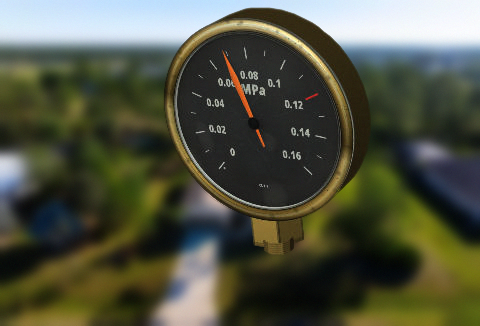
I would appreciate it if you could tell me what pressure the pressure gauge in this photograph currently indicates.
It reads 0.07 MPa
